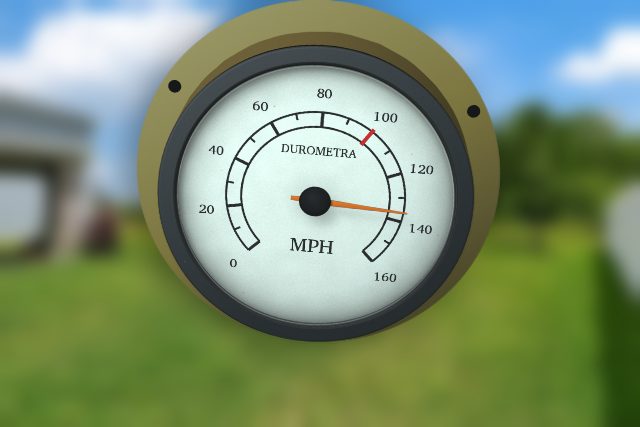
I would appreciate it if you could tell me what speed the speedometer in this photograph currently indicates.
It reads 135 mph
